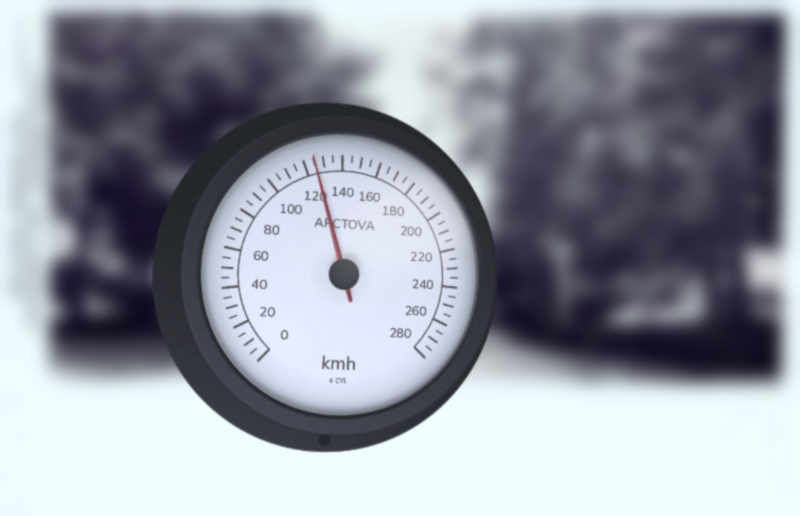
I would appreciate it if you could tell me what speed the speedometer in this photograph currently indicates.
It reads 125 km/h
